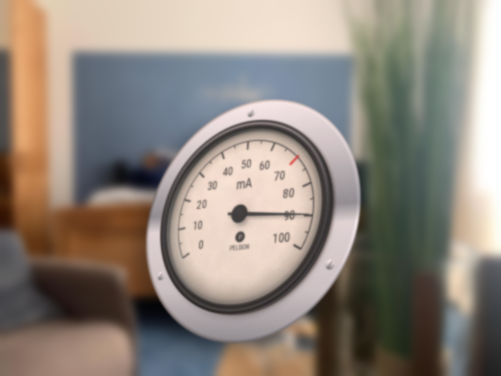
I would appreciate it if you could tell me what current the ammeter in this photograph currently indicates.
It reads 90 mA
